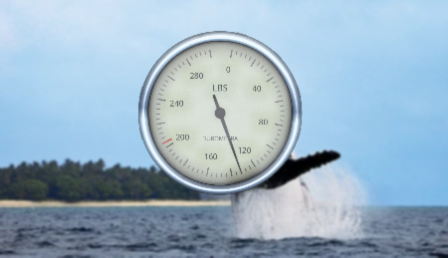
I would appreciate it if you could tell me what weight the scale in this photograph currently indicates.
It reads 132 lb
